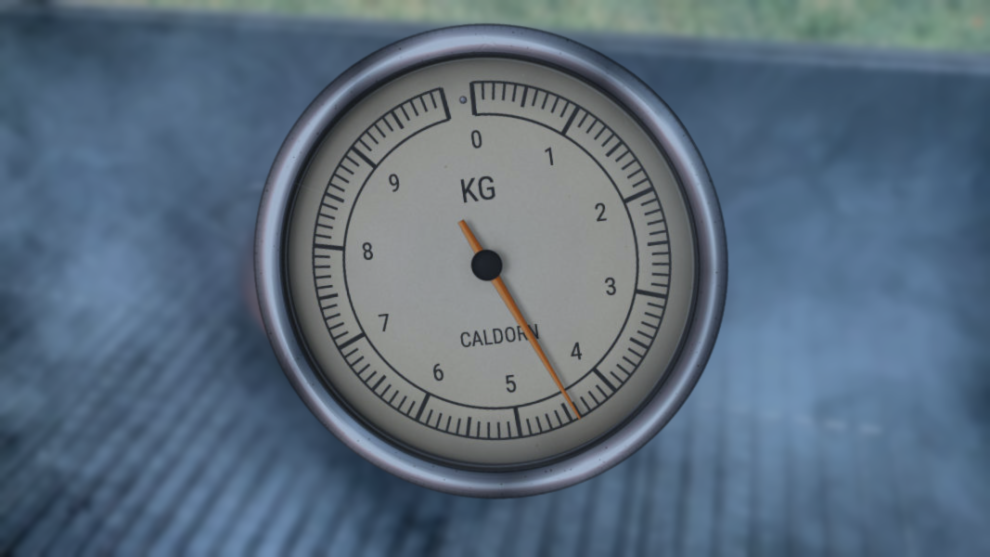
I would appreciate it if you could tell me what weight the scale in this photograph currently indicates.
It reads 4.4 kg
